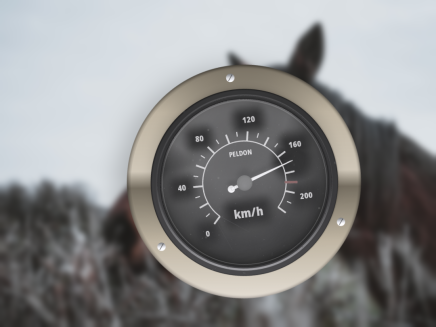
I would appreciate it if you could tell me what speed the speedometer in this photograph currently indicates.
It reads 170 km/h
